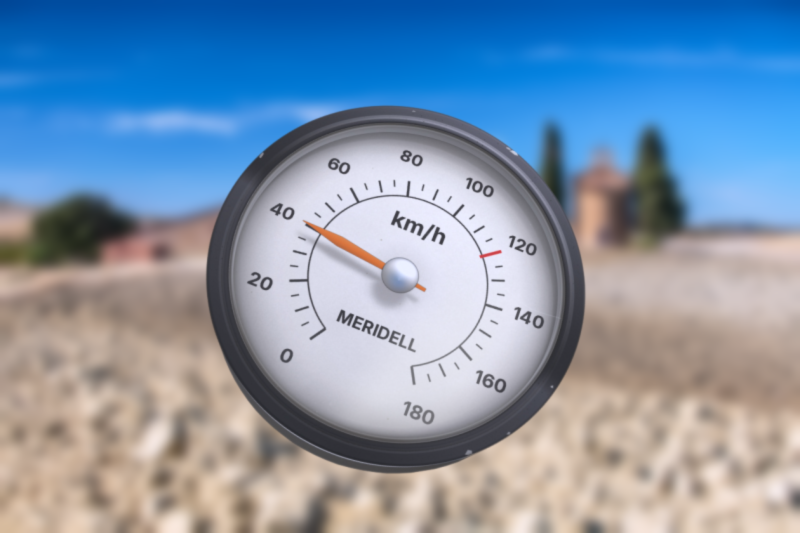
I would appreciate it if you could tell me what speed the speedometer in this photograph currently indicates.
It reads 40 km/h
